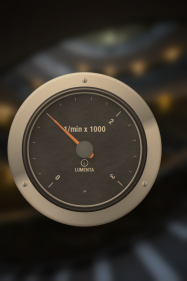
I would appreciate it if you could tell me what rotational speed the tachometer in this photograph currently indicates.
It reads 1000 rpm
